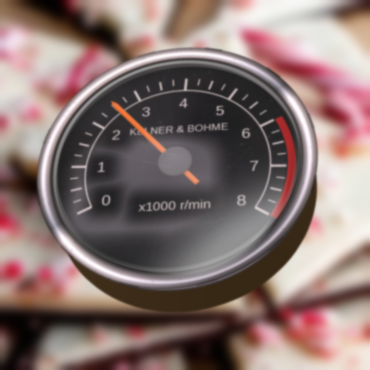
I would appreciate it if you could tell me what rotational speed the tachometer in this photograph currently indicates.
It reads 2500 rpm
